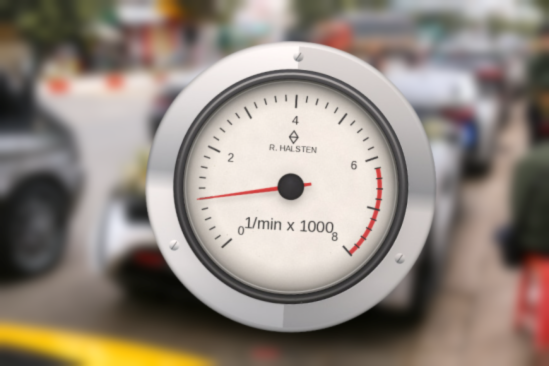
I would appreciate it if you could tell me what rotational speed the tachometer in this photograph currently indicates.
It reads 1000 rpm
